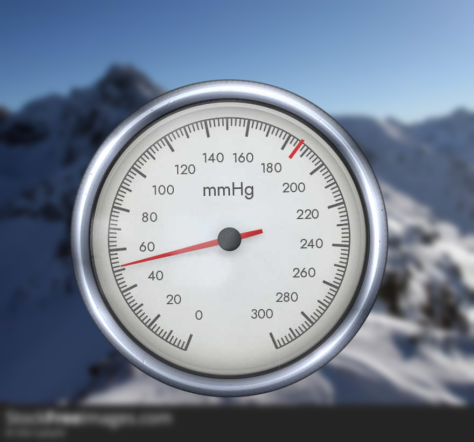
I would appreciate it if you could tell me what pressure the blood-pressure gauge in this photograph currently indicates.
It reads 52 mmHg
